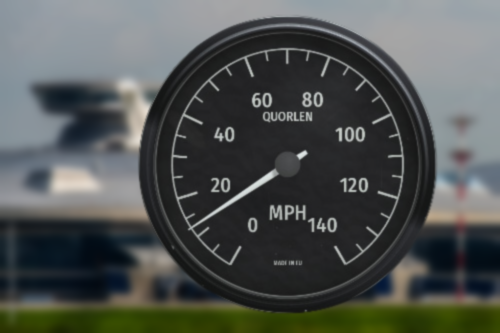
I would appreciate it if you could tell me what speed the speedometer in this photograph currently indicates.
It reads 12.5 mph
